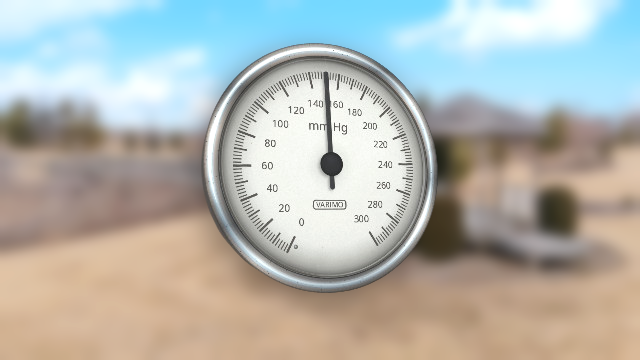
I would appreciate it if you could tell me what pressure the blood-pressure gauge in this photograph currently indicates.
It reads 150 mmHg
